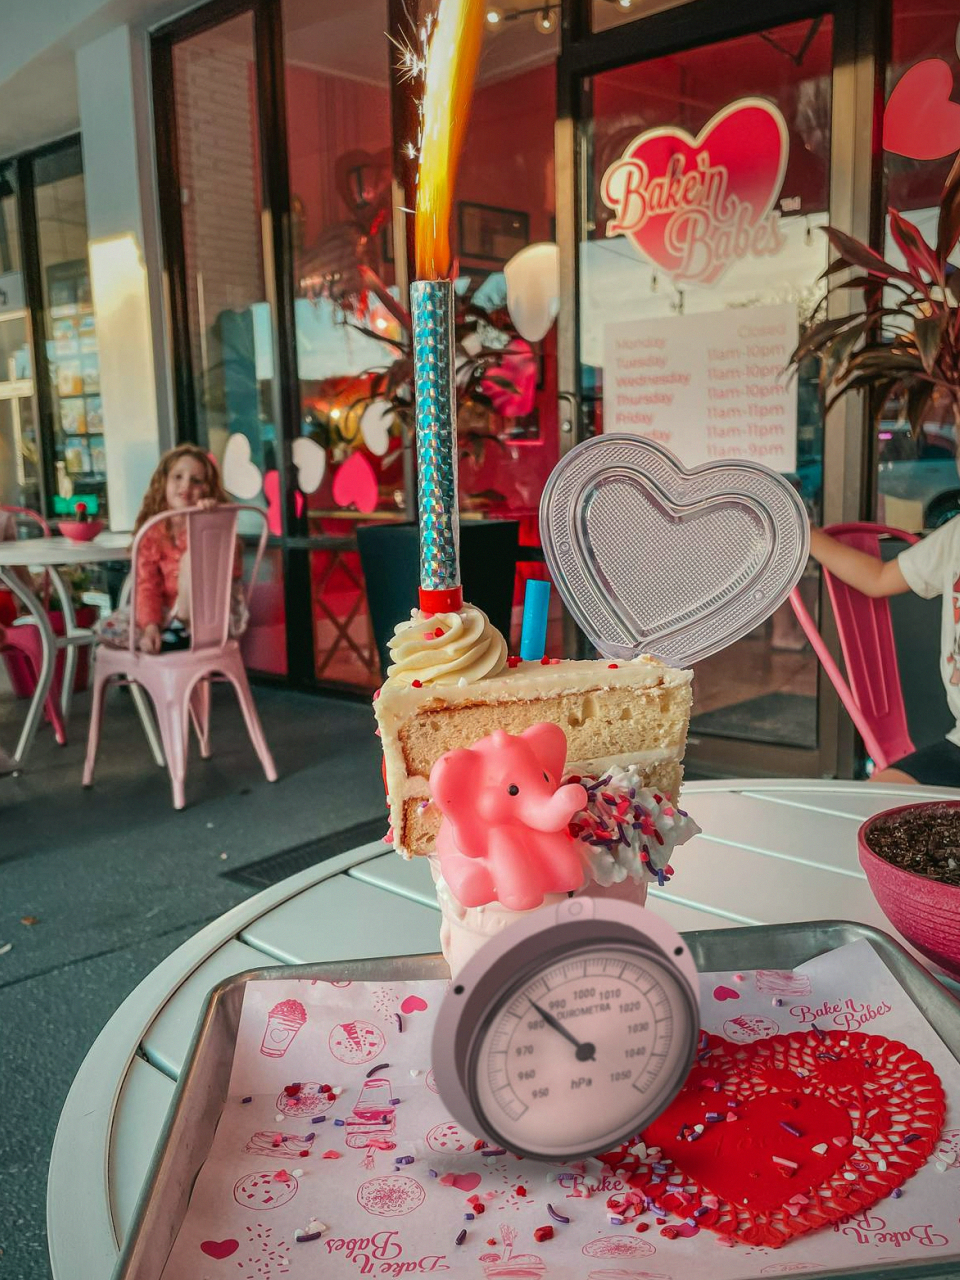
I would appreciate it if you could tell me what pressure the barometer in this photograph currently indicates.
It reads 985 hPa
